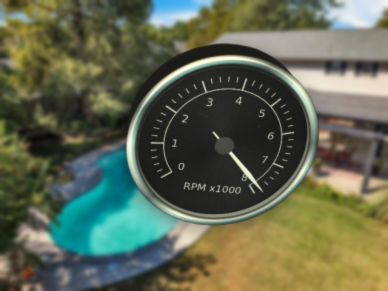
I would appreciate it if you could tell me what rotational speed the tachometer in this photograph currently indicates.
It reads 7800 rpm
